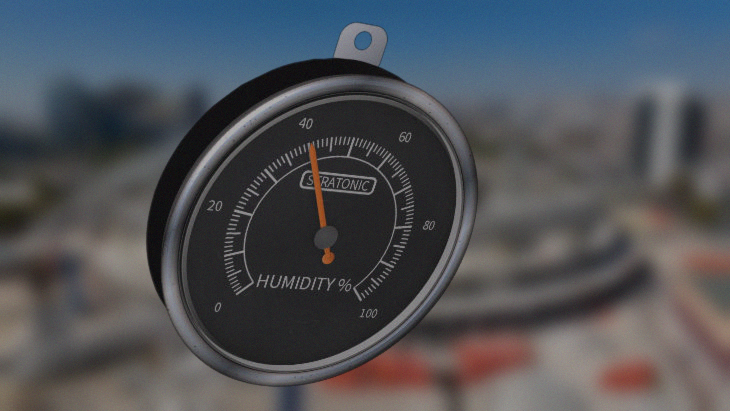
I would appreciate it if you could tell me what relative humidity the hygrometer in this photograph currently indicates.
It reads 40 %
